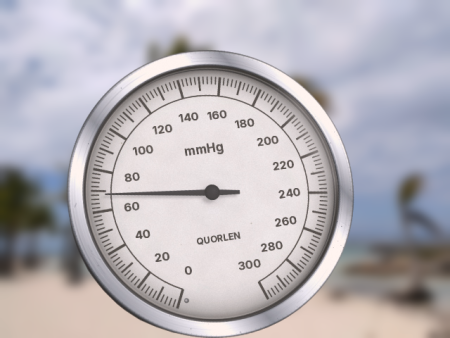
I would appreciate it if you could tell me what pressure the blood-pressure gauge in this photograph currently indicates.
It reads 68 mmHg
